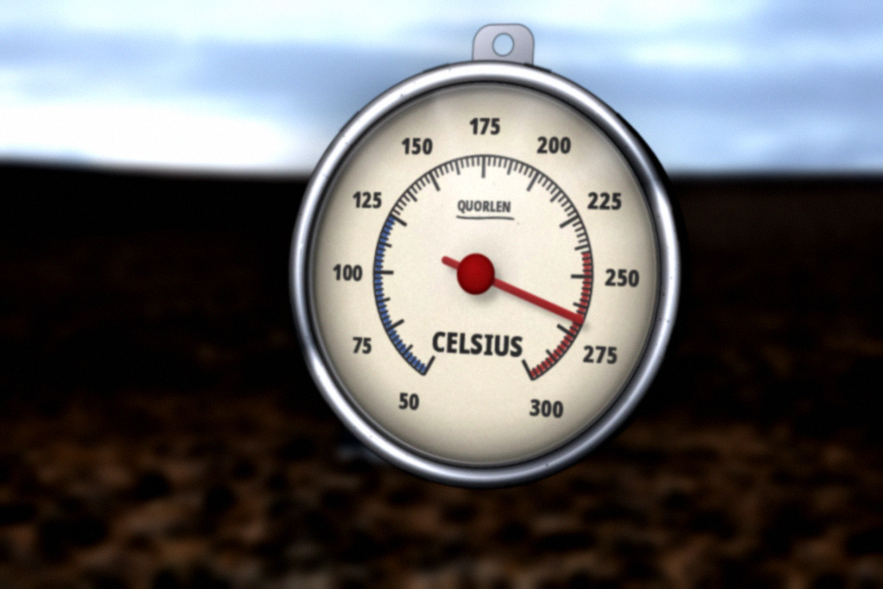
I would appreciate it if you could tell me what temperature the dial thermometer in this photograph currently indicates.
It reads 267.5 °C
